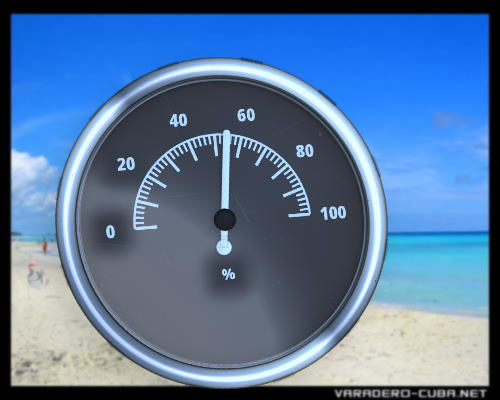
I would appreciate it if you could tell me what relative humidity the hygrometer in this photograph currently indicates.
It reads 54 %
